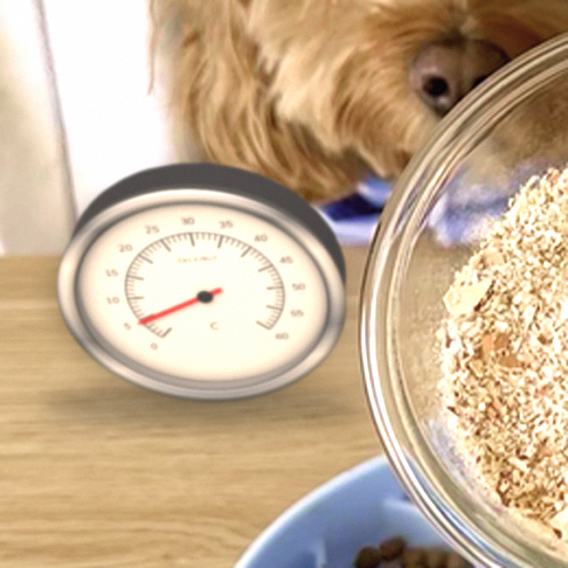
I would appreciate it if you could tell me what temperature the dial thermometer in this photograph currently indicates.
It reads 5 °C
